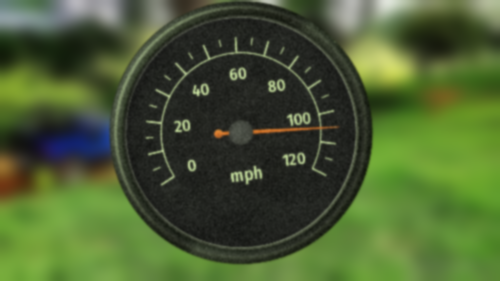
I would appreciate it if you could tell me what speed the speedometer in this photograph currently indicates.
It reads 105 mph
